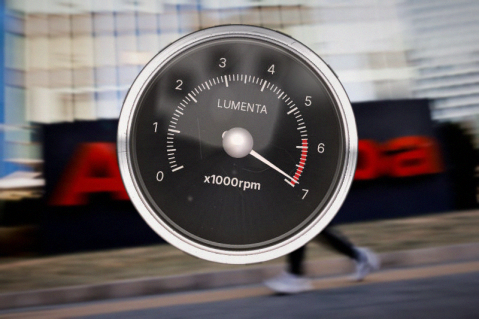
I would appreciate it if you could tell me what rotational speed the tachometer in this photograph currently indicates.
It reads 6900 rpm
